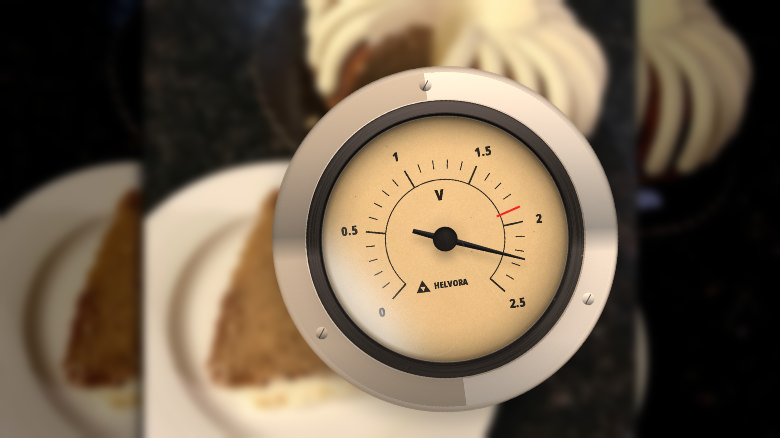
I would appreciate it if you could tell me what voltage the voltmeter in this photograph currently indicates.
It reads 2.25 V
